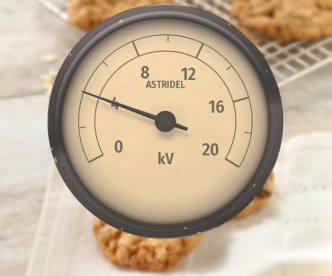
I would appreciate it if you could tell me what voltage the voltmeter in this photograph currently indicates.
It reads 4 kV
